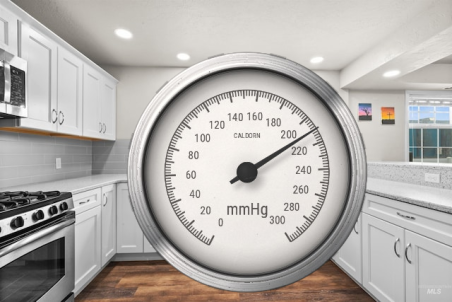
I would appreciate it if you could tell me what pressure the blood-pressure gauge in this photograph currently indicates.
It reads 210 mmHg
